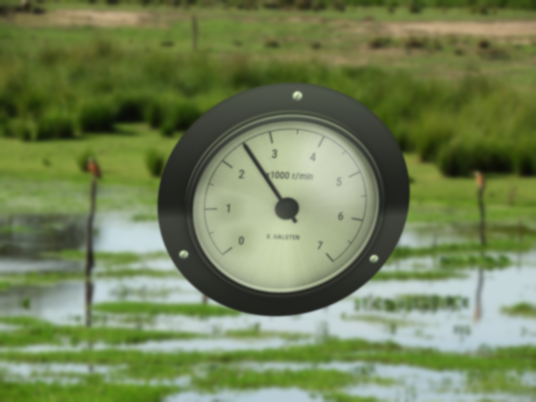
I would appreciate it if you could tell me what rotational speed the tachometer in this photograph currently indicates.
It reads 2500 rpm
